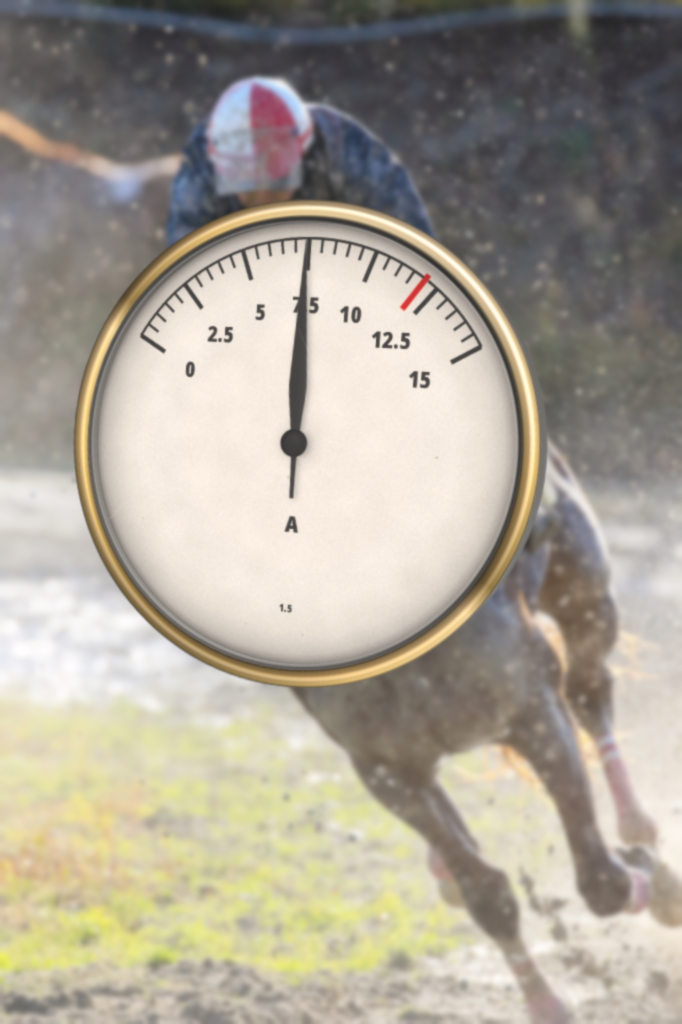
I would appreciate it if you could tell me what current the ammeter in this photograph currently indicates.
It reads 7.5 A
